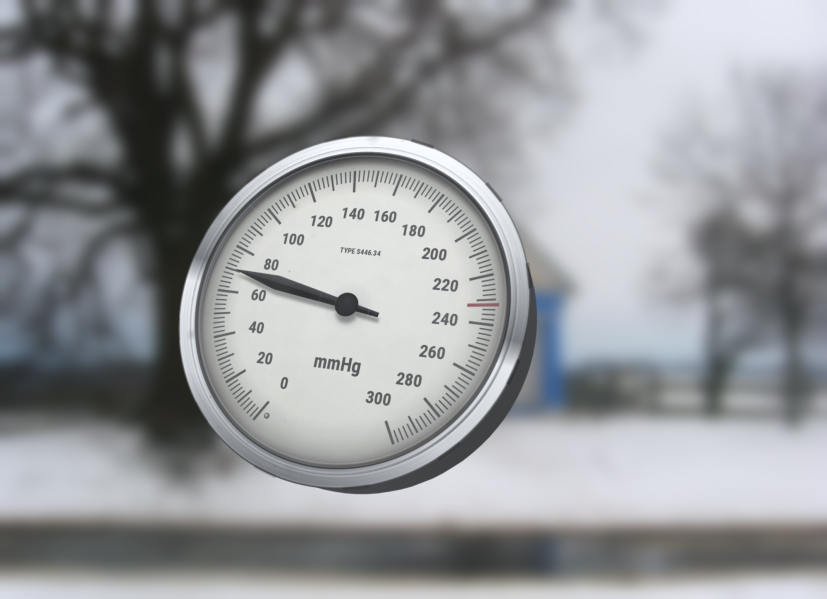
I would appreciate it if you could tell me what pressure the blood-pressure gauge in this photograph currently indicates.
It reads 70 mmHg
